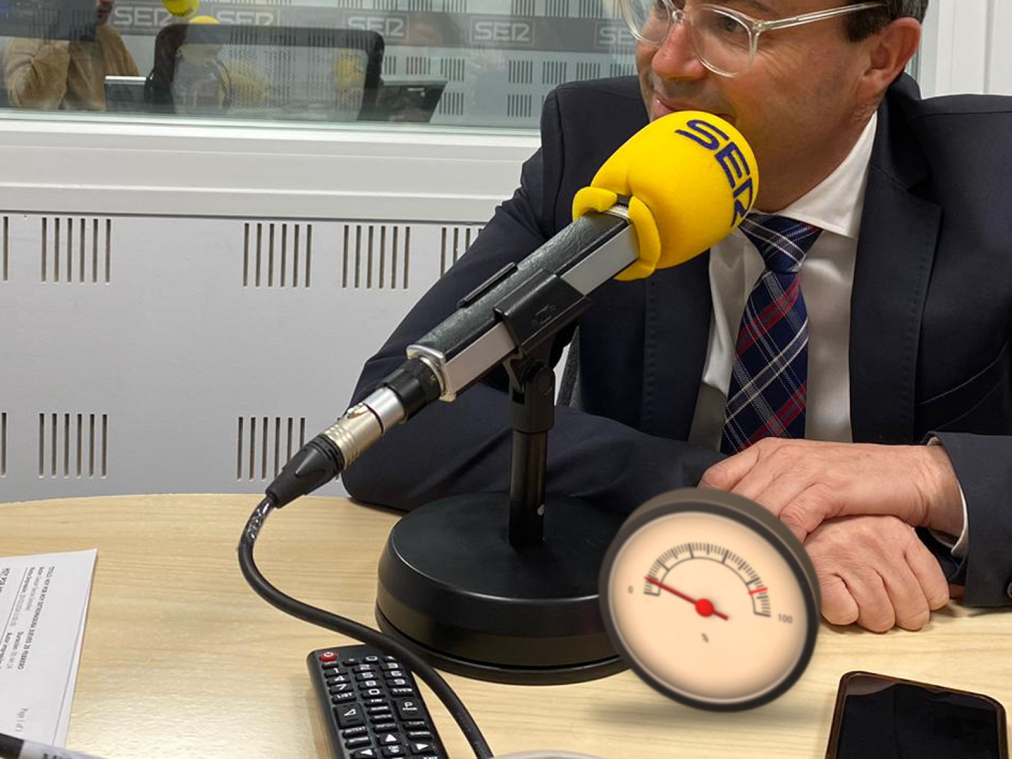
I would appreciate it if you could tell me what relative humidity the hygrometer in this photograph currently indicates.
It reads 10 %
